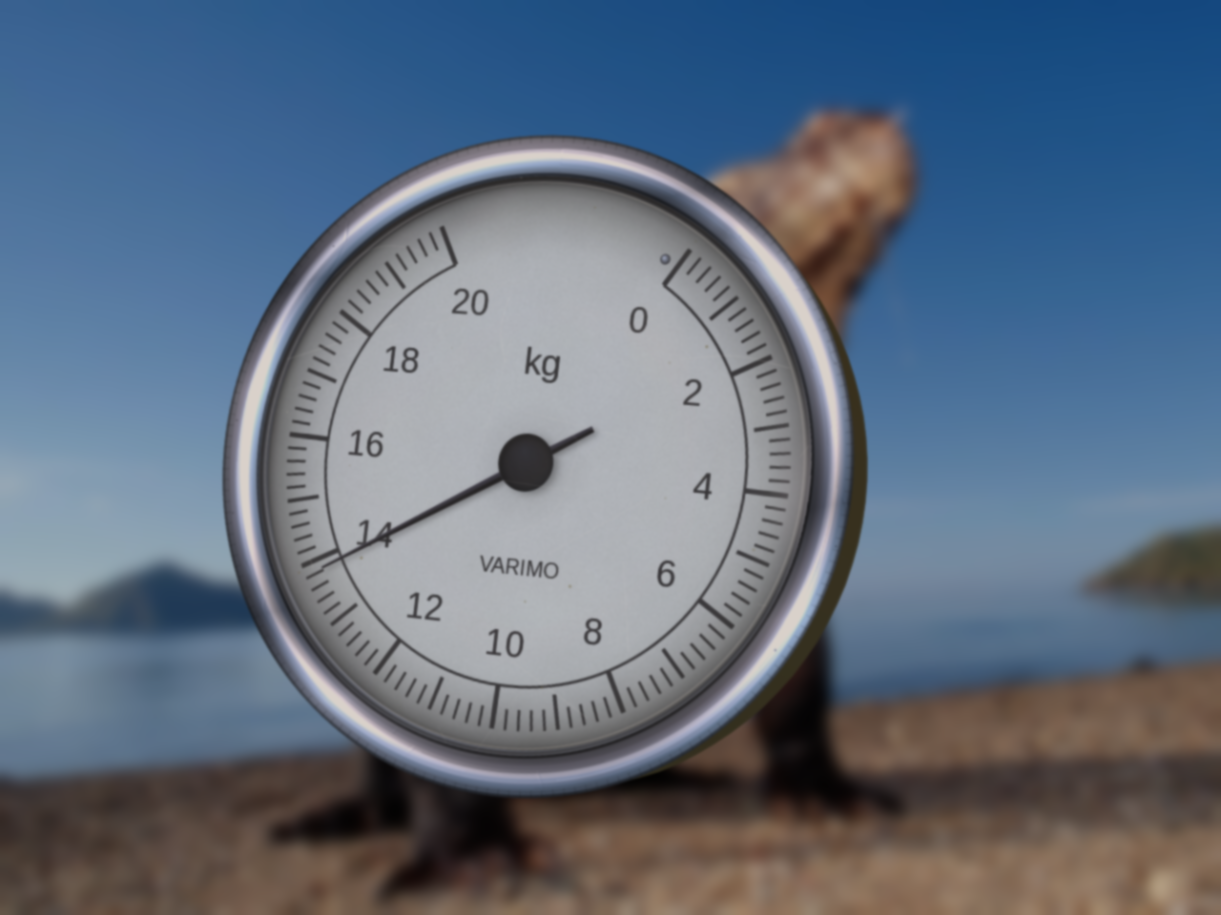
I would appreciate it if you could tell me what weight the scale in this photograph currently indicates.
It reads 13.8 kg
